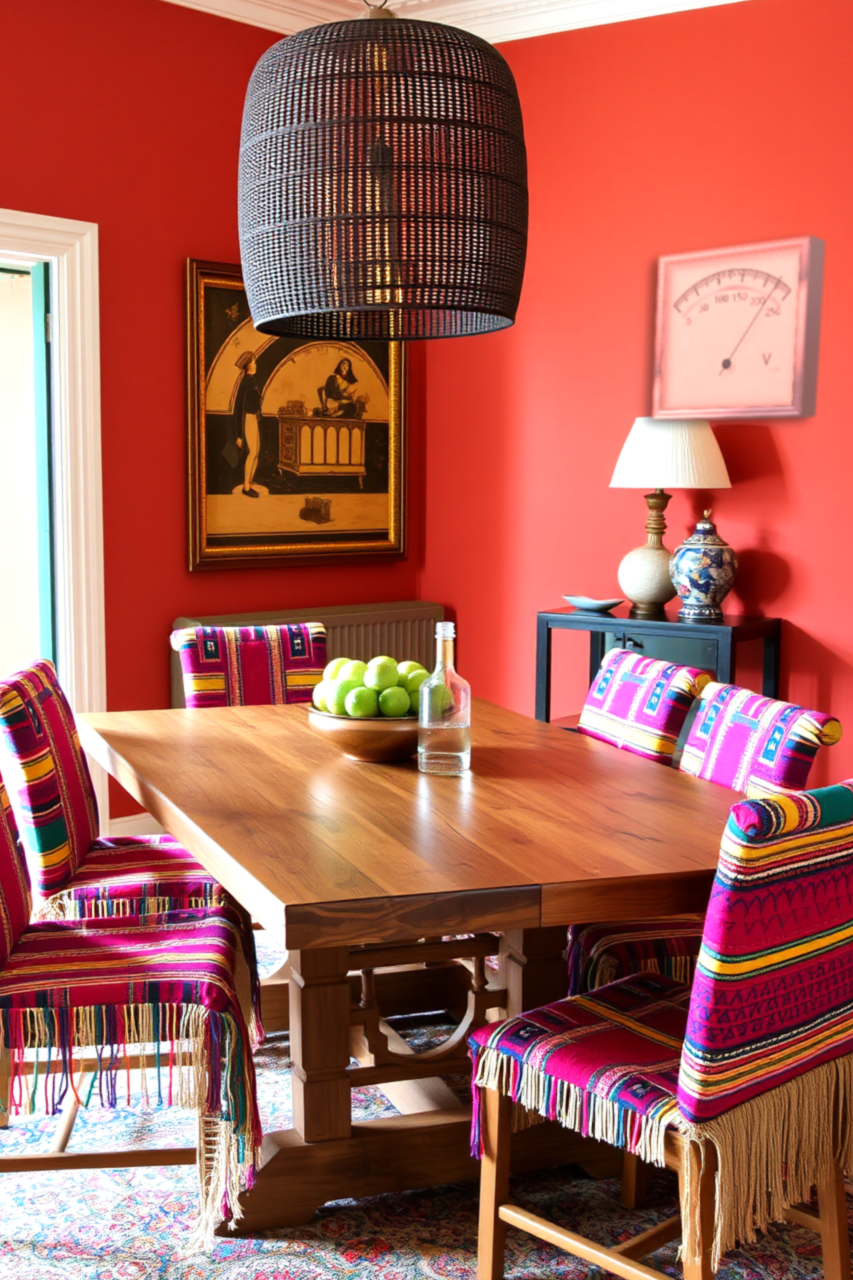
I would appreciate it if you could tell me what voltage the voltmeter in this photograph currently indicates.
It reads 225 V
